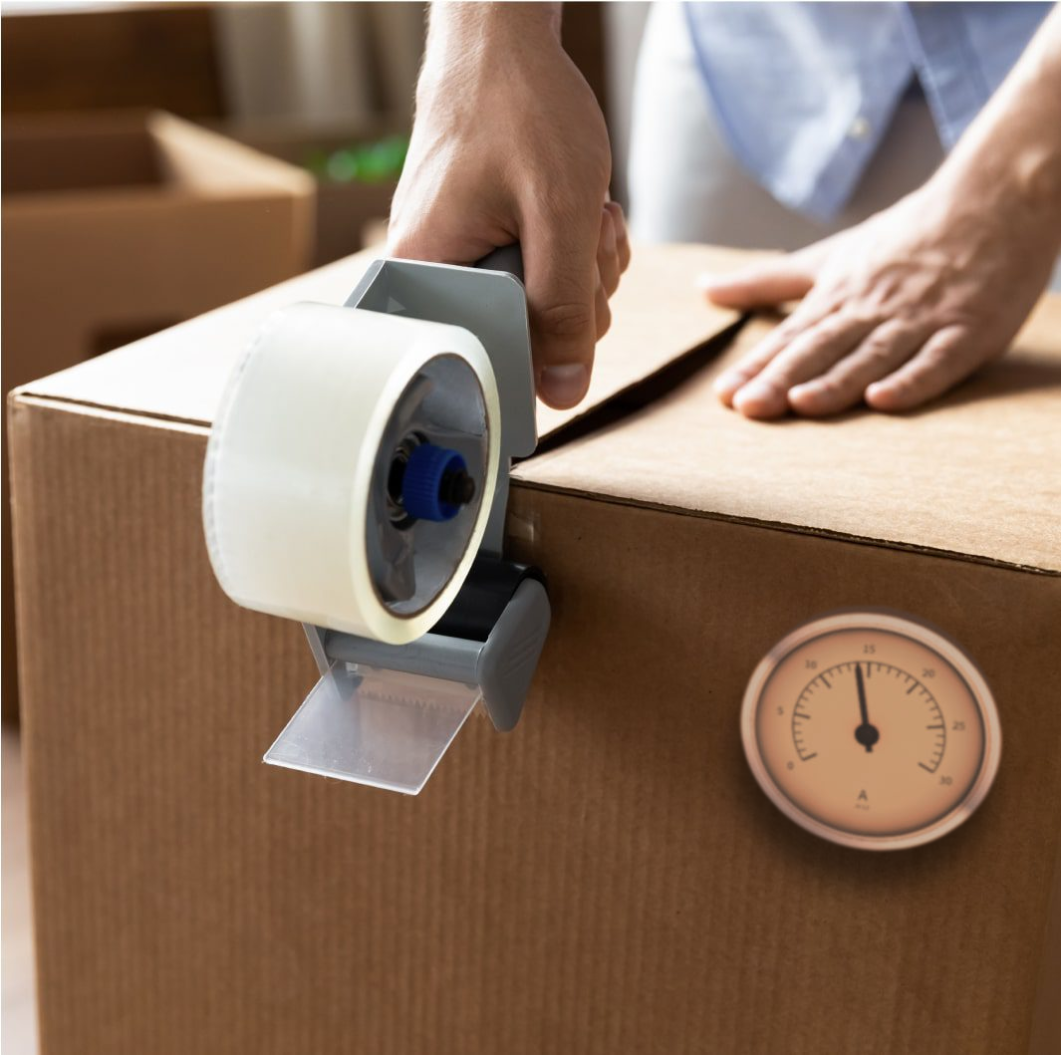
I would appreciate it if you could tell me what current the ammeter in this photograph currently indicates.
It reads 14 A
